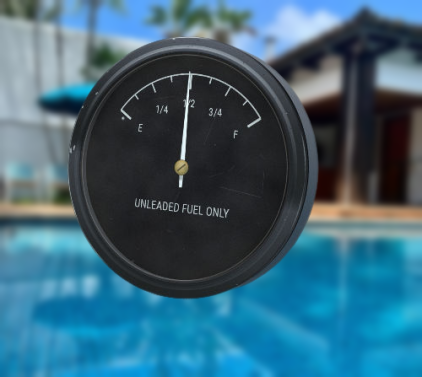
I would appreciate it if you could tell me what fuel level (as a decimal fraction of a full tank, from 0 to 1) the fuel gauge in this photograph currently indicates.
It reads 0.5
